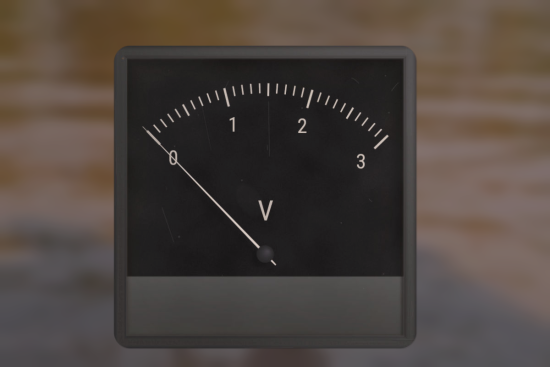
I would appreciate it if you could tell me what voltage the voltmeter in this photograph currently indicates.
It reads 0 V
